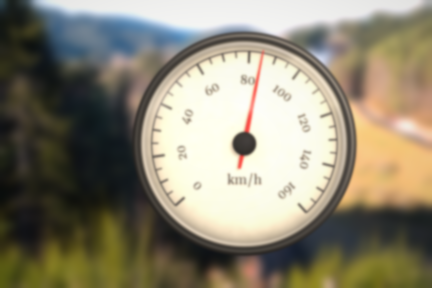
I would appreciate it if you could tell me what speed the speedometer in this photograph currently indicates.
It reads 85 km/h
